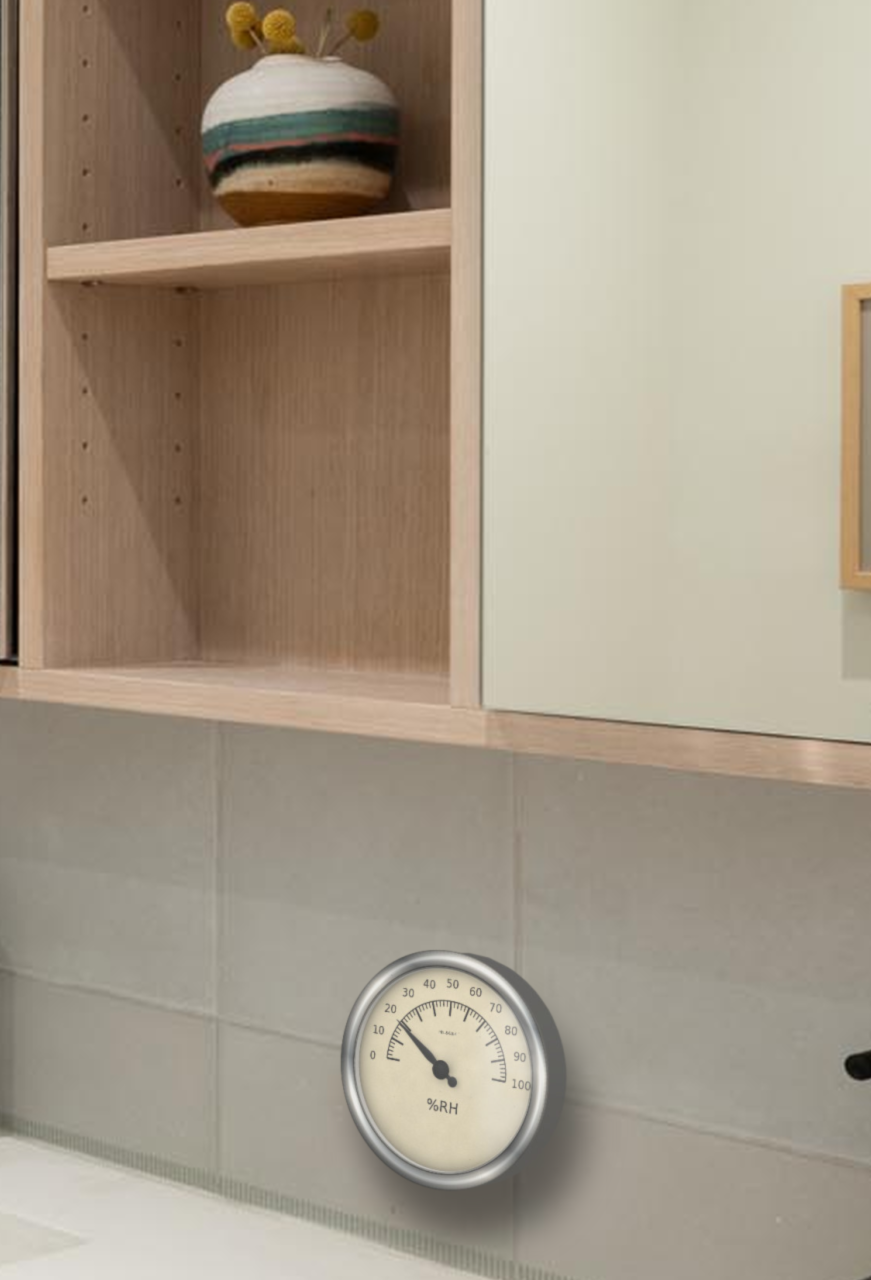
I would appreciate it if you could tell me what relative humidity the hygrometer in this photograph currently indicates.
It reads 20 %
